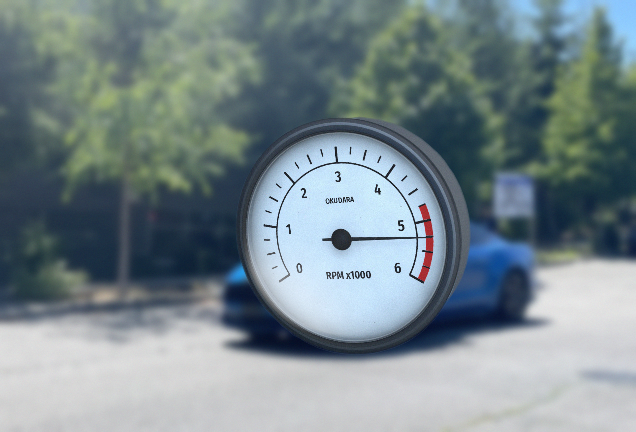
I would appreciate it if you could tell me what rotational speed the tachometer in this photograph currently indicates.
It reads 5250 rpm
